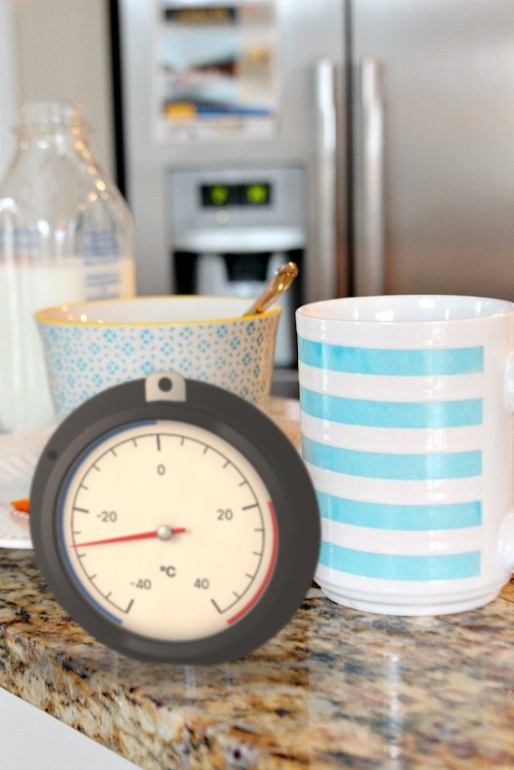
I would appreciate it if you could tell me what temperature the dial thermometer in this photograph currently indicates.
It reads -26 °C
